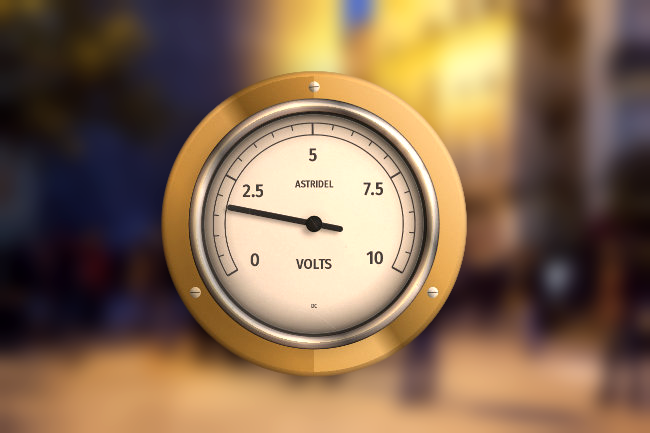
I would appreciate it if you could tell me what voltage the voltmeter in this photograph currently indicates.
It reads 1.75 V
